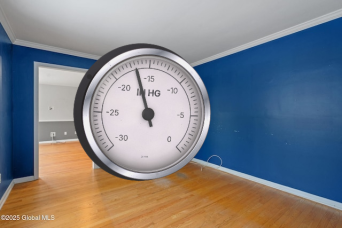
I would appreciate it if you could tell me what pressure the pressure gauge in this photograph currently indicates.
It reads -17 inHg
